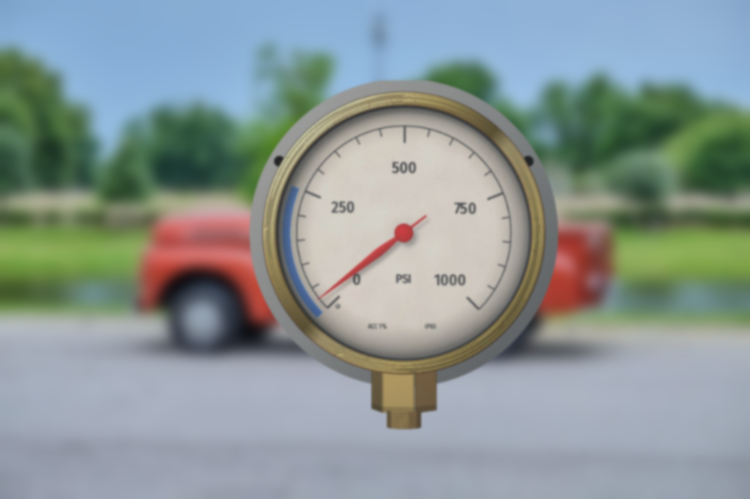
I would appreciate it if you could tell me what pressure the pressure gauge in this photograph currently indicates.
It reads 25 psi
